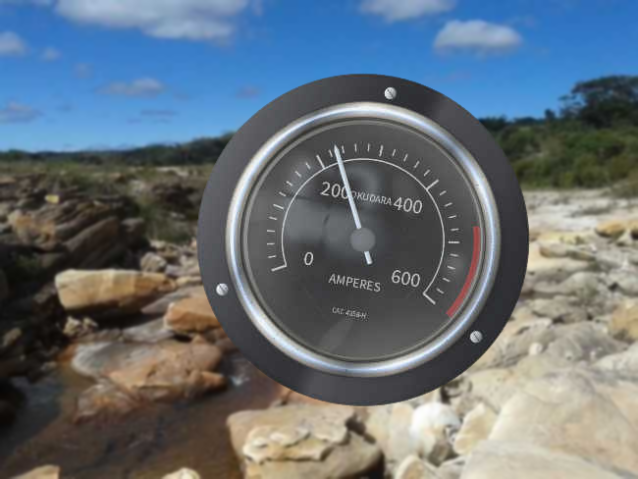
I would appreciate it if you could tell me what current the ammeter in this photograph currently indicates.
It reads 230 A
